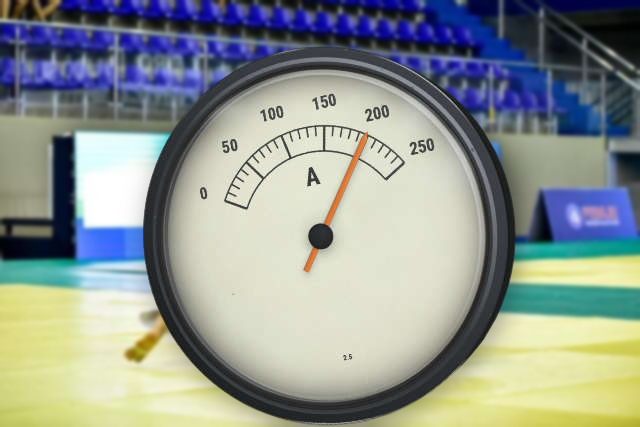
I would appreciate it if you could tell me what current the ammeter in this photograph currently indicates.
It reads 200 A
